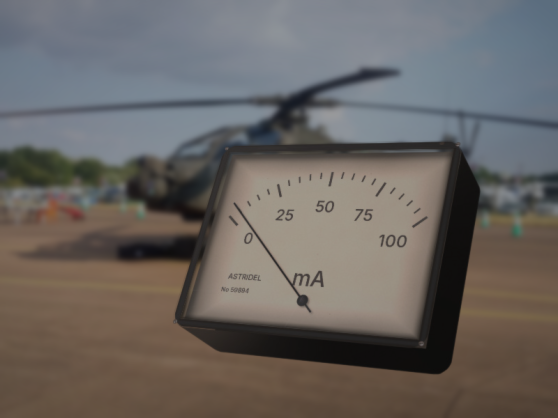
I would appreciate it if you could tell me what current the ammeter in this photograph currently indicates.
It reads 5 mA
